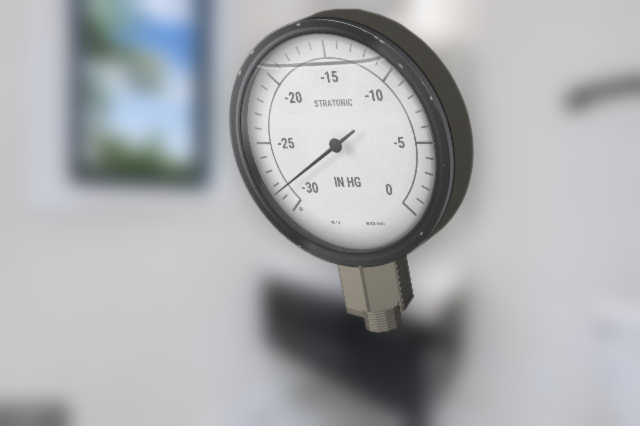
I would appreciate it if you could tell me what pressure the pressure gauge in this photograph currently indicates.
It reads -28.5 inHg
